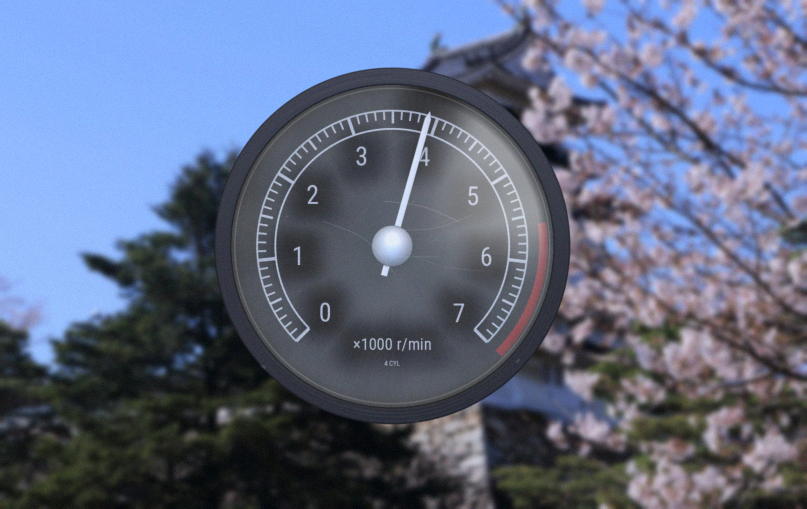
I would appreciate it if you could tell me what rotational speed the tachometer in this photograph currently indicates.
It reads 3900 rpm
